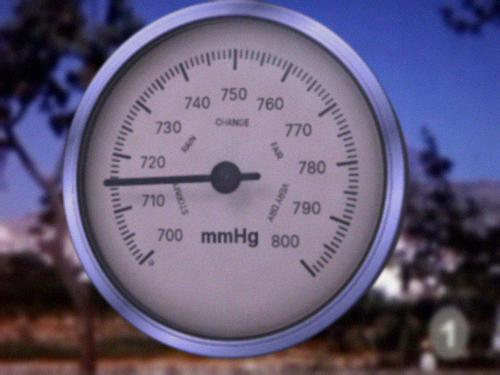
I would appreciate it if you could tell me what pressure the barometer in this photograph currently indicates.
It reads 715 mmHg
